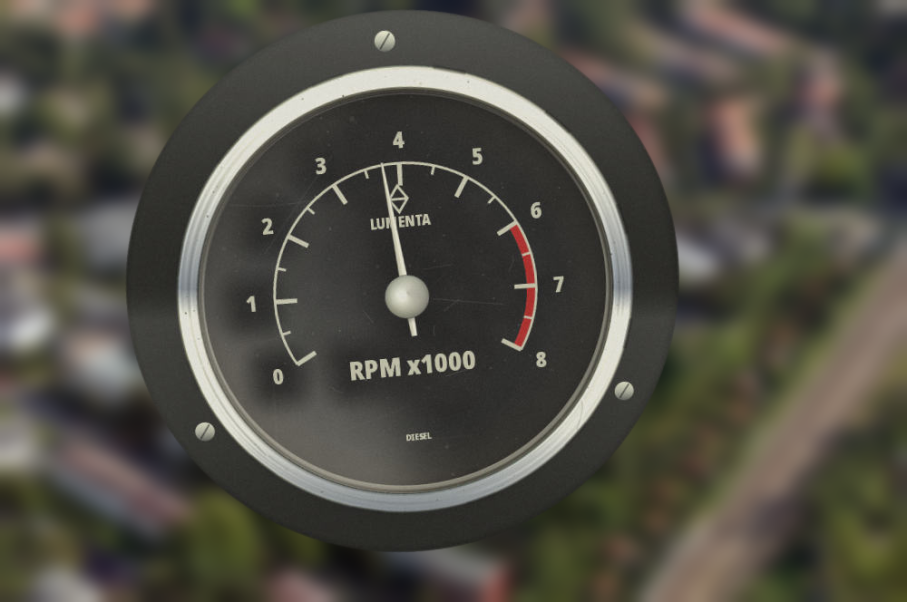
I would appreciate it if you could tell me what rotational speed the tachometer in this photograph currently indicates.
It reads 3750 rpm
